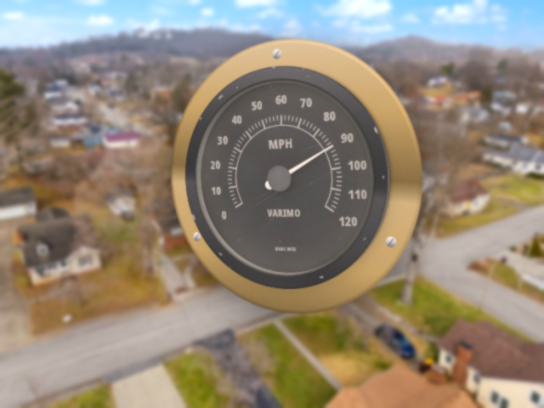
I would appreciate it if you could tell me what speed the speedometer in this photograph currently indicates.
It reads 90 mph
